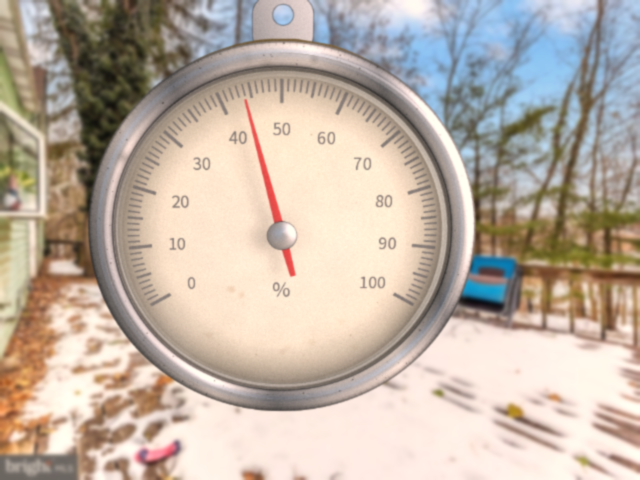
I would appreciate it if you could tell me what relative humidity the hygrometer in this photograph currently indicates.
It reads 44 %
